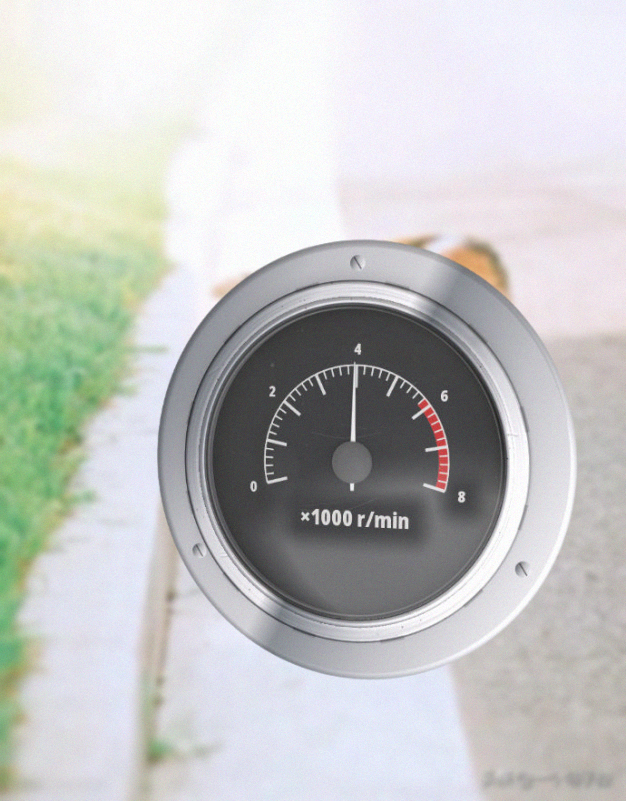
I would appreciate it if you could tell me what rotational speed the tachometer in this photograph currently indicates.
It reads 4000 rpm
